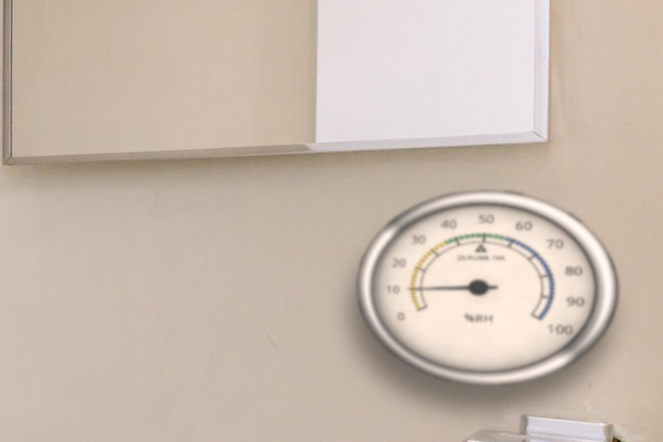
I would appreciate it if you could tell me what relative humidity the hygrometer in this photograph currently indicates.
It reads 10 %
